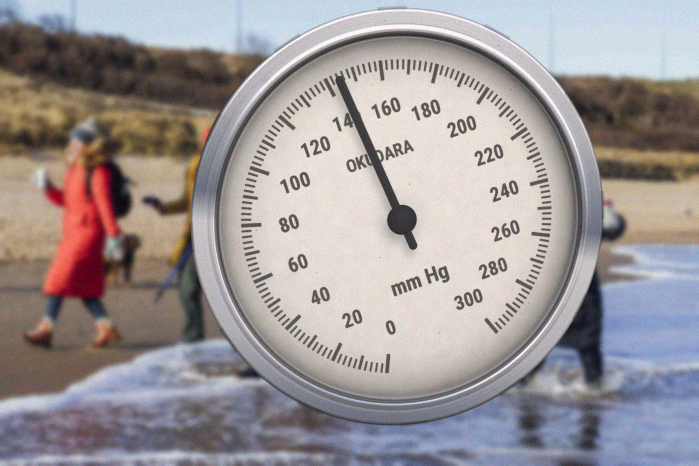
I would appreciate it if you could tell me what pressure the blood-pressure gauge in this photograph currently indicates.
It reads 144 mmHg
